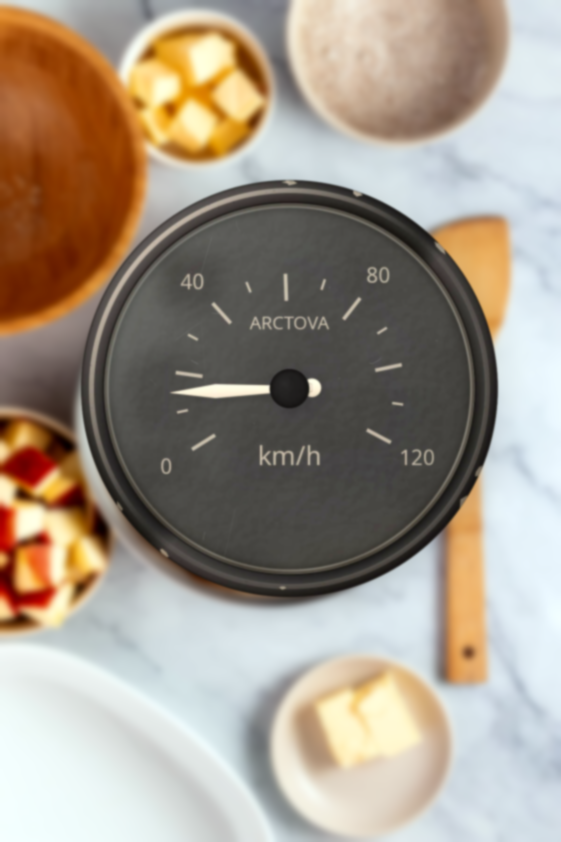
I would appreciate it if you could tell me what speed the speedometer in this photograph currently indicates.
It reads 15 km/h
